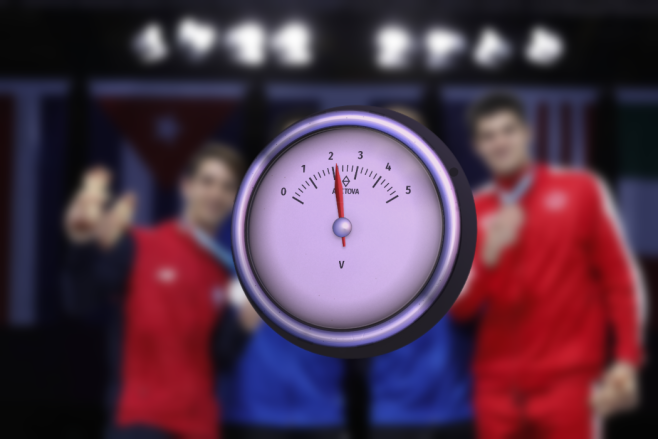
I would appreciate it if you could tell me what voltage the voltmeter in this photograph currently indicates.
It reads 2.2 V
